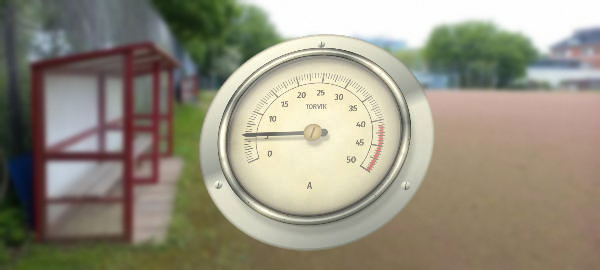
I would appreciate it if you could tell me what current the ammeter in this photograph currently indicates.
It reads 5 A
